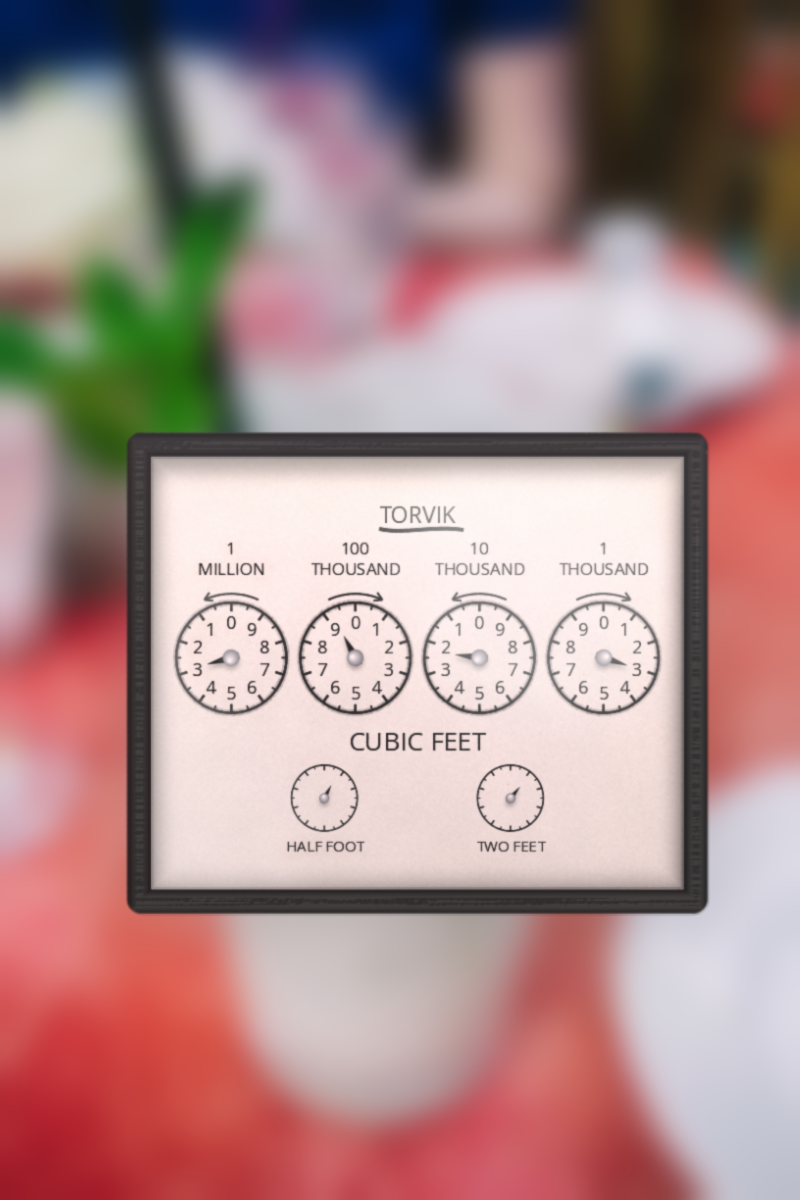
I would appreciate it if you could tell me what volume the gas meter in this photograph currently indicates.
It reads 292300 ft³
